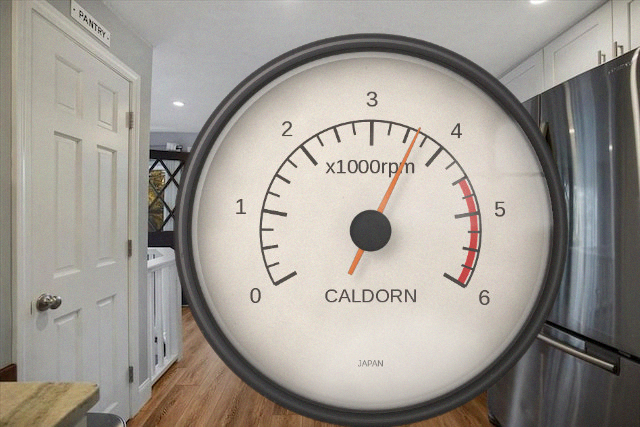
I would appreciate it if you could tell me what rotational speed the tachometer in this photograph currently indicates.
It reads 3625 rpm
